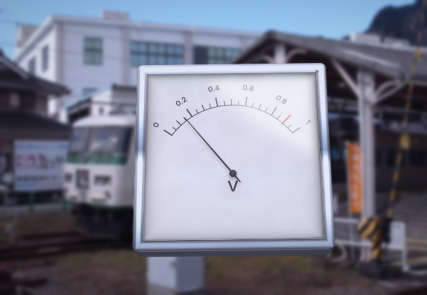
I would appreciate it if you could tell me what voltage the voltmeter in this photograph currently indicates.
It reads 0.15 V
